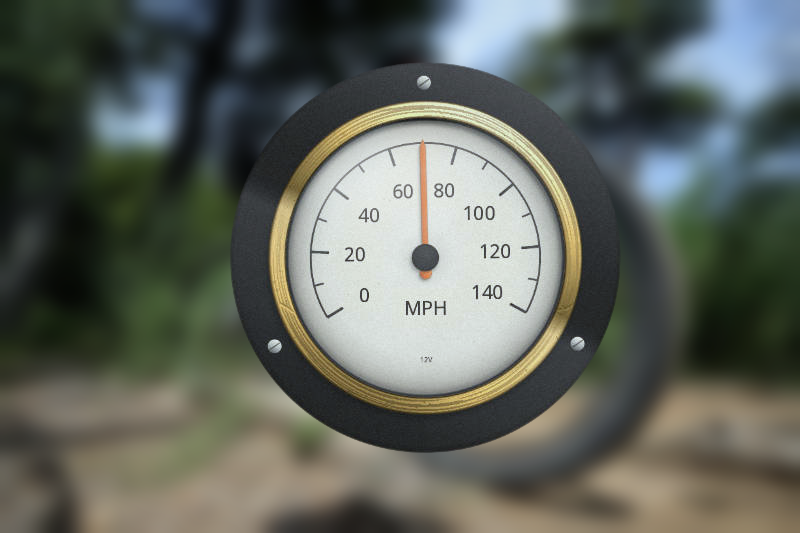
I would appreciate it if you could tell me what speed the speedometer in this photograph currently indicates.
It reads 70 mph
